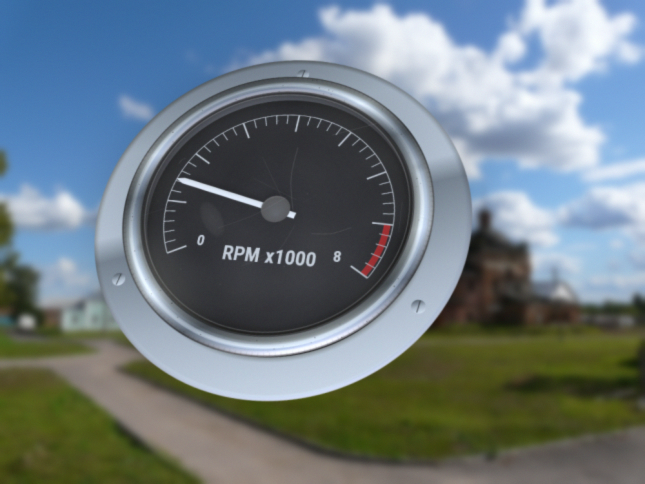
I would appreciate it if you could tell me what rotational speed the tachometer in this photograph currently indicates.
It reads 1400 rpm
